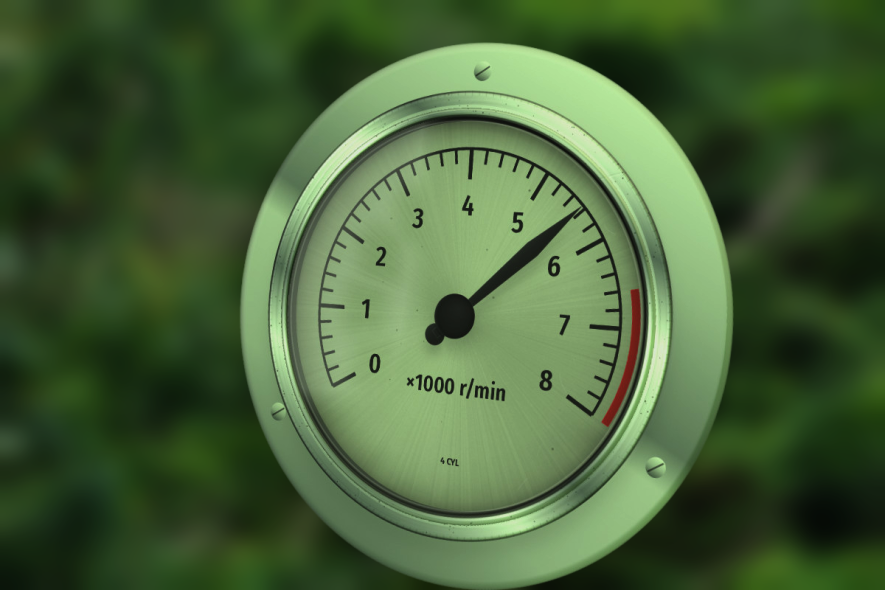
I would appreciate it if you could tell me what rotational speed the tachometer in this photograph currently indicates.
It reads 5600 rpm
